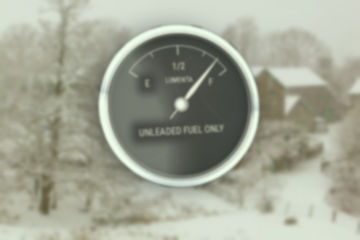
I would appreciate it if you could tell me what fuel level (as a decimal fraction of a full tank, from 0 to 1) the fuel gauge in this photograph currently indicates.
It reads 0.875
